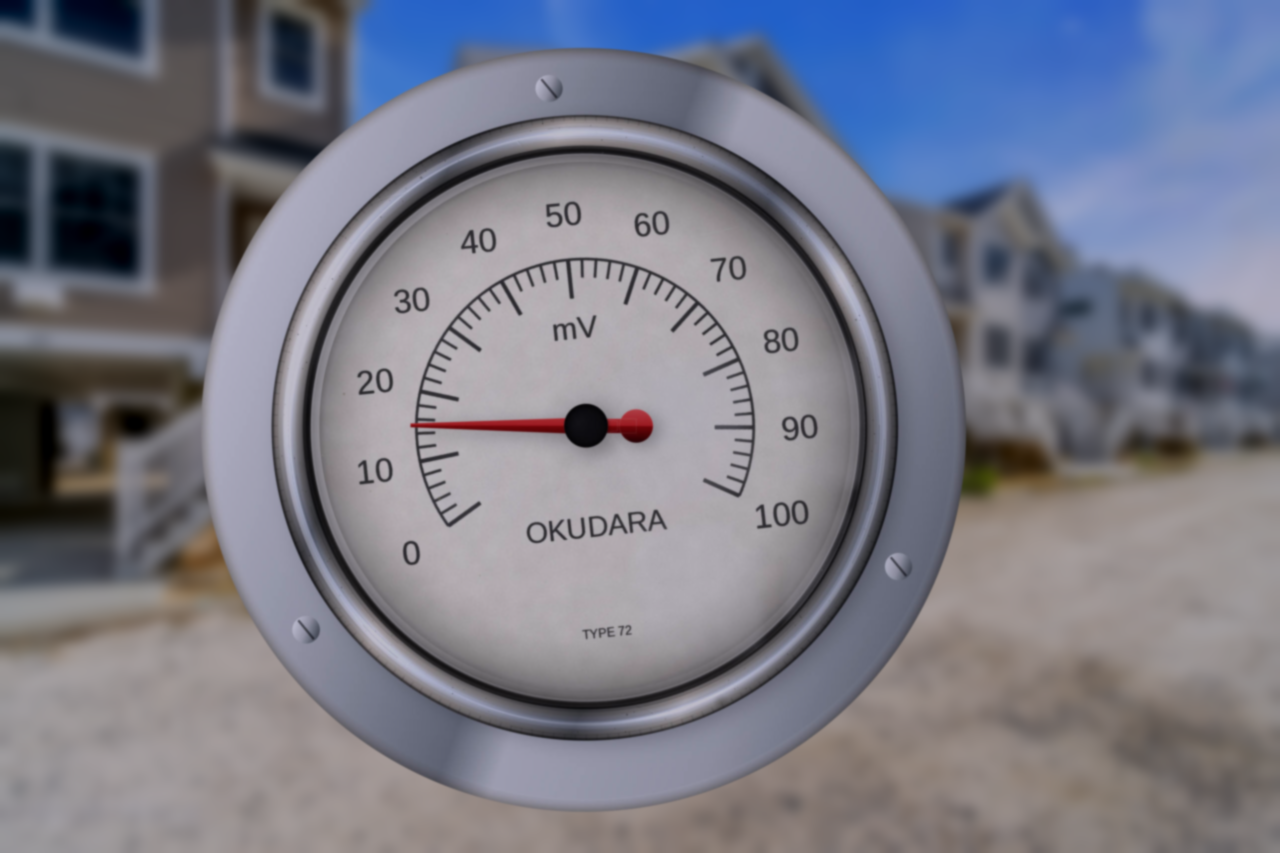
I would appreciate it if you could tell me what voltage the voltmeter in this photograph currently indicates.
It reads 15 mV
